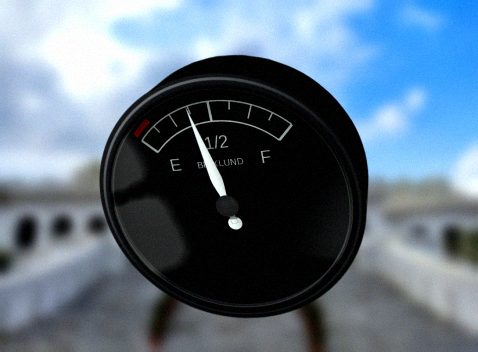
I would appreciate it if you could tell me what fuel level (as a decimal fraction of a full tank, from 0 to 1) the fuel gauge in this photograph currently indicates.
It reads 0.375
